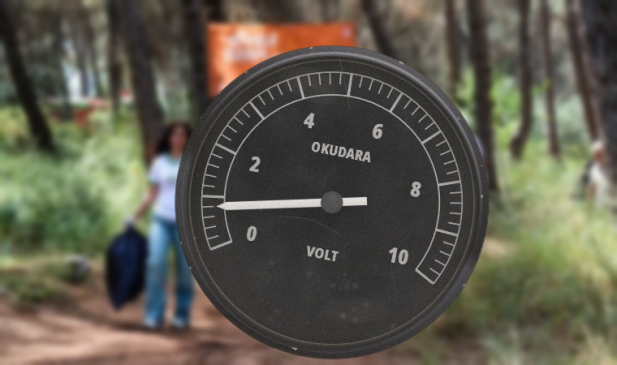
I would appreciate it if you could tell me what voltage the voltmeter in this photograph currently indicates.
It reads 0.8 V
